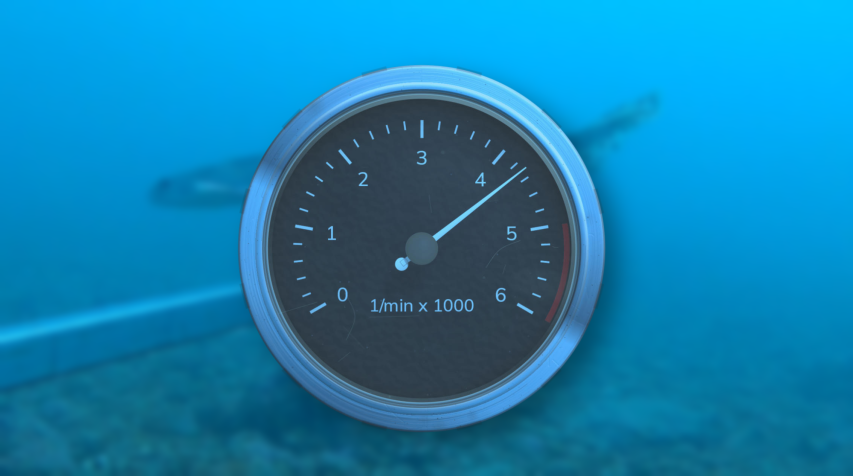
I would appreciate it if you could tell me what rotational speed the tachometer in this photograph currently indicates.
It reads 4300 rpm
